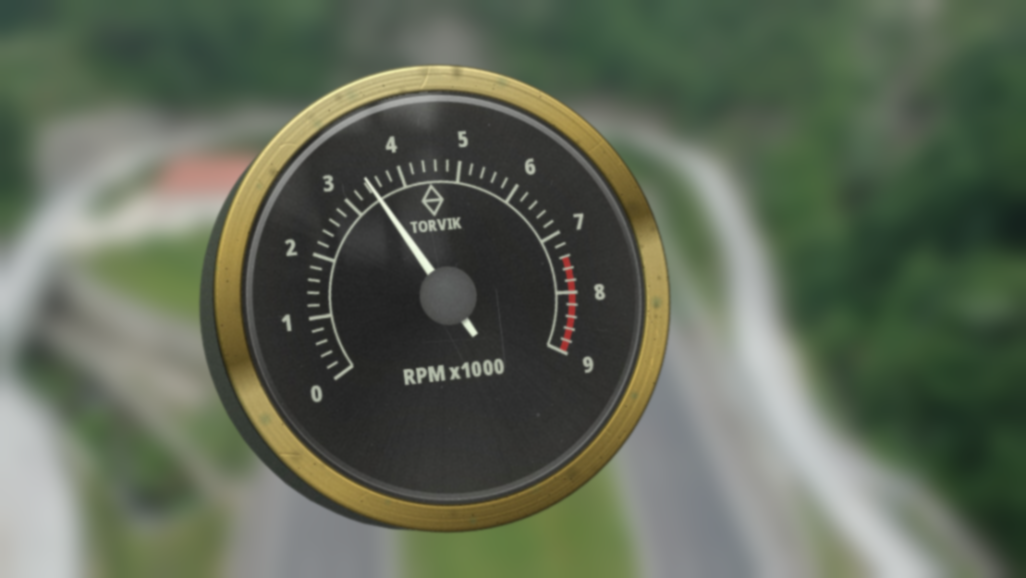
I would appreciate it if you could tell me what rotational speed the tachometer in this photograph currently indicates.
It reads 3400 rpm
